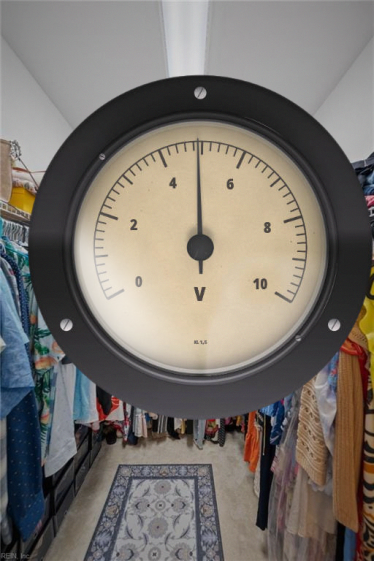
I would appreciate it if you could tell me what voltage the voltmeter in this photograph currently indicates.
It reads 4.9 V
